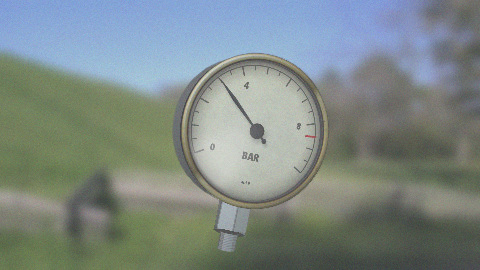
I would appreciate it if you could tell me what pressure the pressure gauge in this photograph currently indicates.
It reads 3 bar
